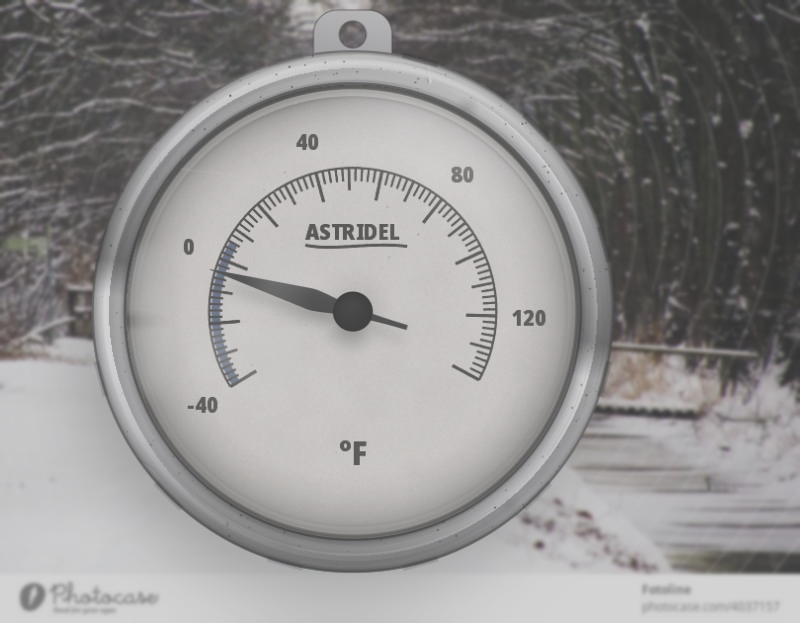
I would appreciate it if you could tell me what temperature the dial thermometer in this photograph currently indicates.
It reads -4 °F
